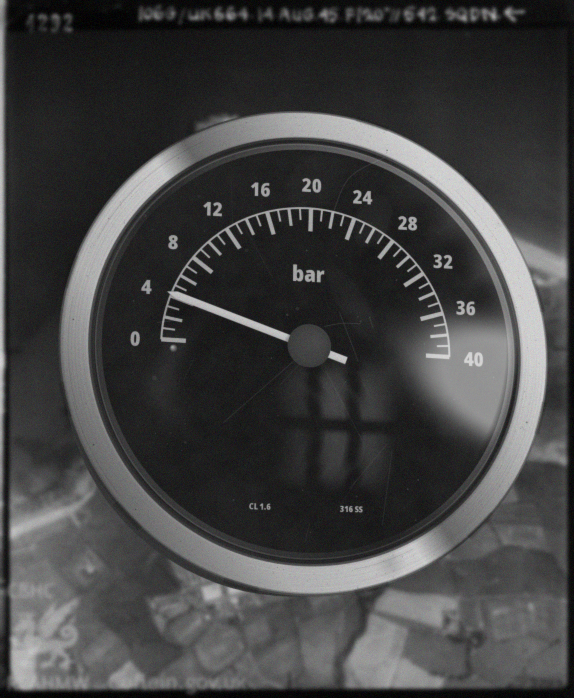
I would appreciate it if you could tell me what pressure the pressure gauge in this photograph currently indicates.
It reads 4 bar
